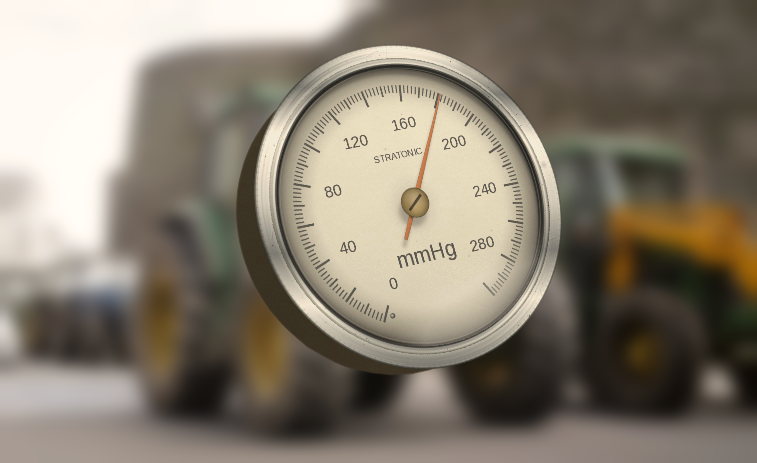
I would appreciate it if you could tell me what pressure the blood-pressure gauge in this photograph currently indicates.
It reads 180 mmHg
